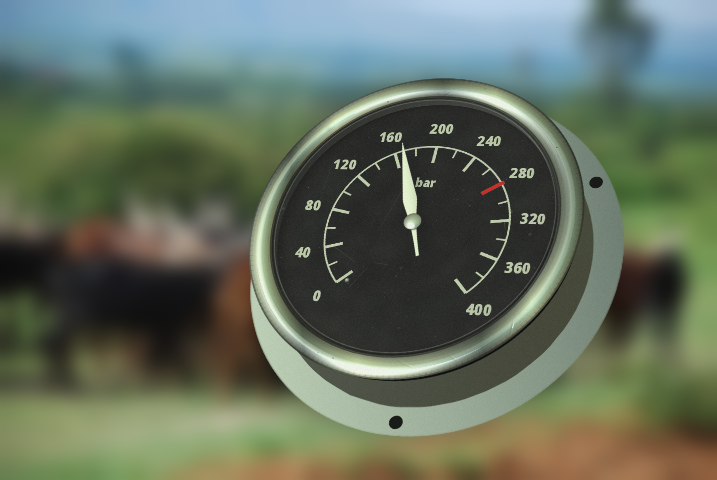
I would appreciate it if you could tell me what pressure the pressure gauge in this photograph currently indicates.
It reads 170 bar
